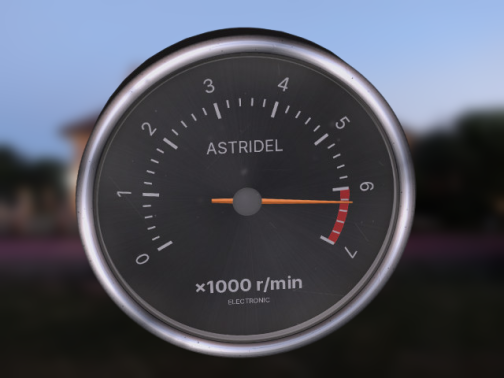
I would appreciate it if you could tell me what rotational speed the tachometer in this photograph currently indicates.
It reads 6200 rpm
